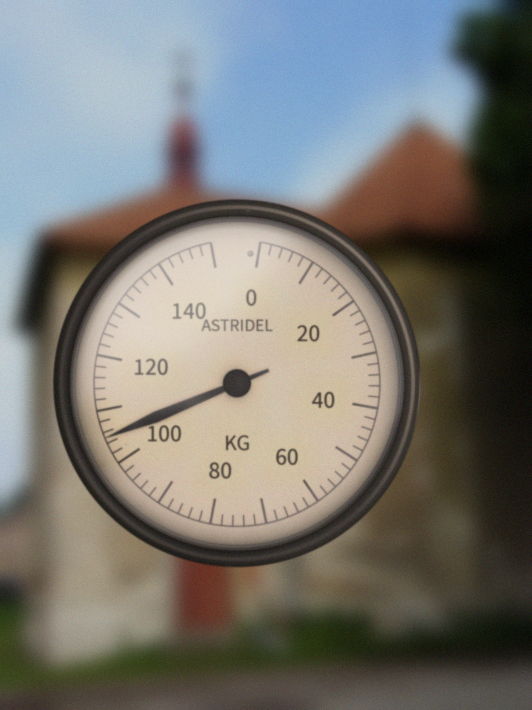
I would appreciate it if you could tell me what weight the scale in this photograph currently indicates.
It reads 105 kg
